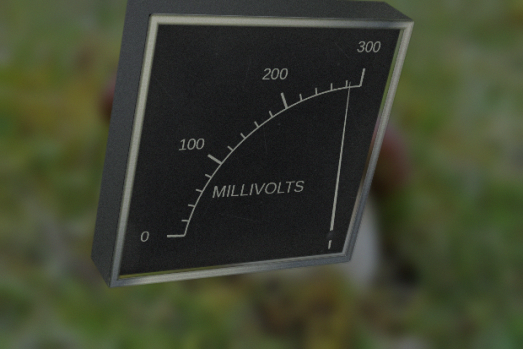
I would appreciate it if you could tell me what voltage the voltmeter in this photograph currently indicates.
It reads 280 mV
